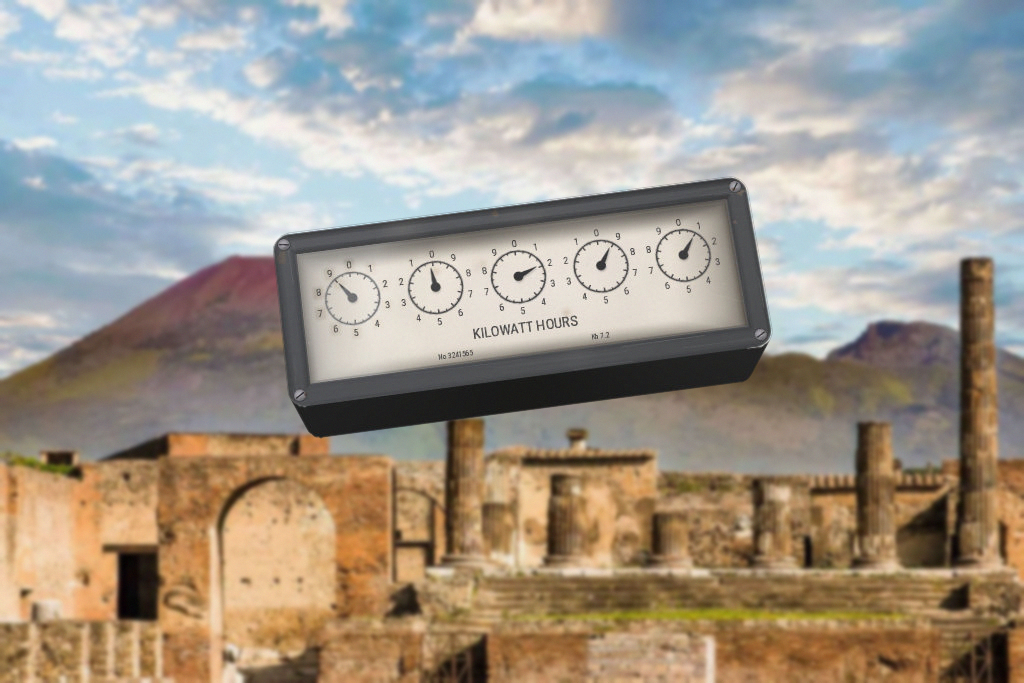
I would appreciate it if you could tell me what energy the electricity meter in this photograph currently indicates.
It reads 90191 kWh
